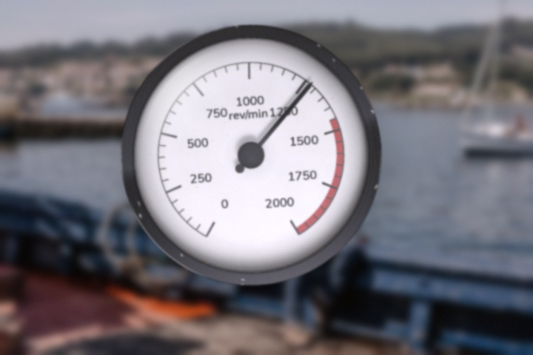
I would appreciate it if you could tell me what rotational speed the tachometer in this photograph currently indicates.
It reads 1275 rpm
